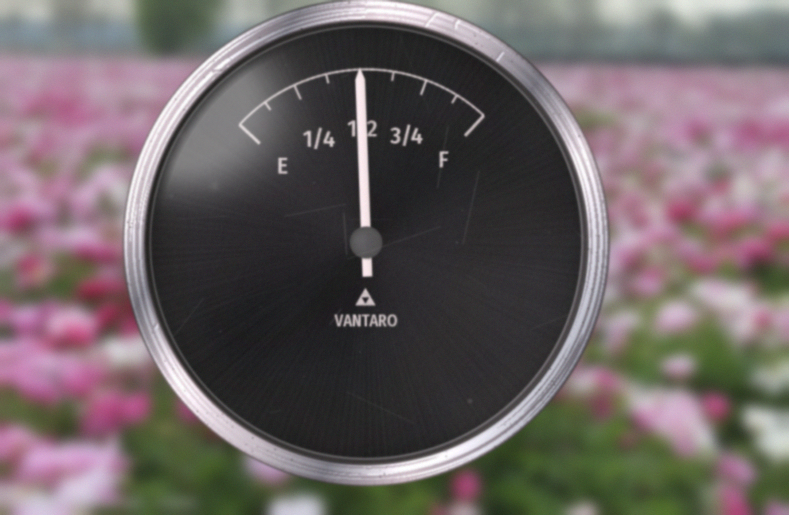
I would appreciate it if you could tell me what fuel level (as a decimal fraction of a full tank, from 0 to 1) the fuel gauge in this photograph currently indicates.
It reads 0.5
